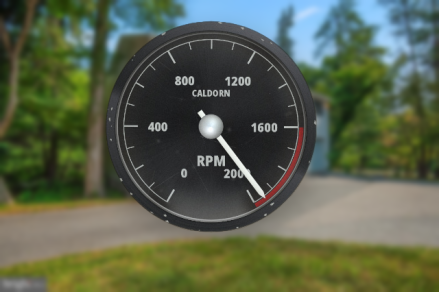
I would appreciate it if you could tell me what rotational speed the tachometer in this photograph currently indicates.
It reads 1950 rpm
